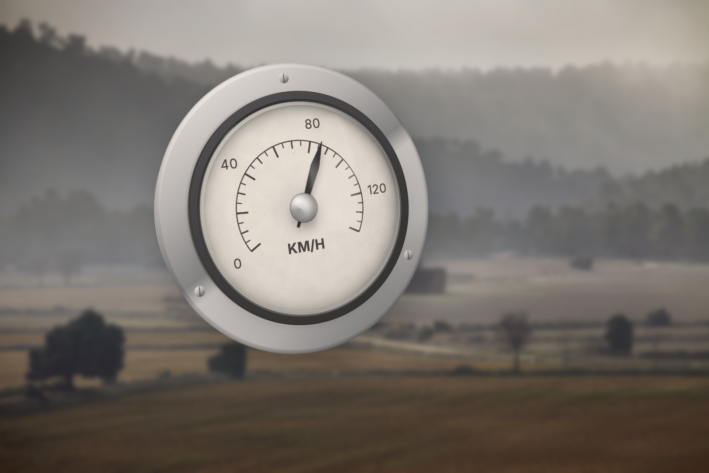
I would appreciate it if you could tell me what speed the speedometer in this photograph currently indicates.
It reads 85 km/h
